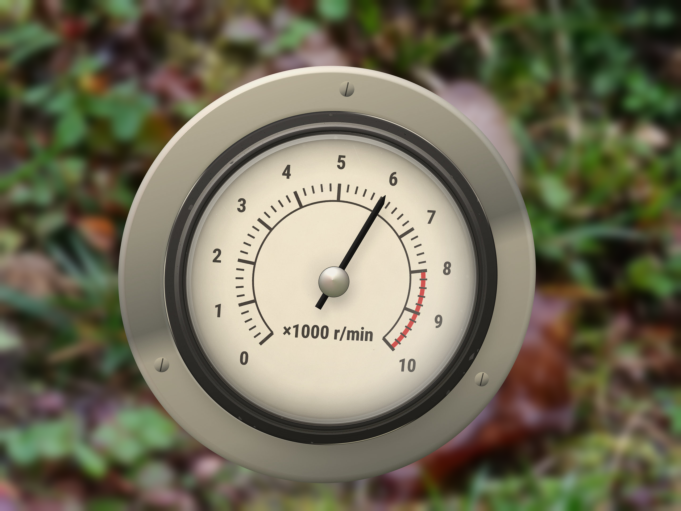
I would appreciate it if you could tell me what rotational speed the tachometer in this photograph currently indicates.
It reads 6000 rpm
